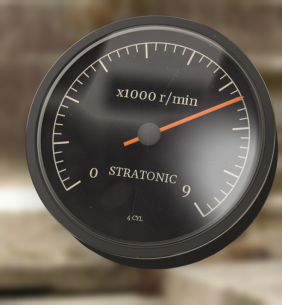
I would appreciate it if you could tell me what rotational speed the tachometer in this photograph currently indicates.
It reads 6400 rpm
